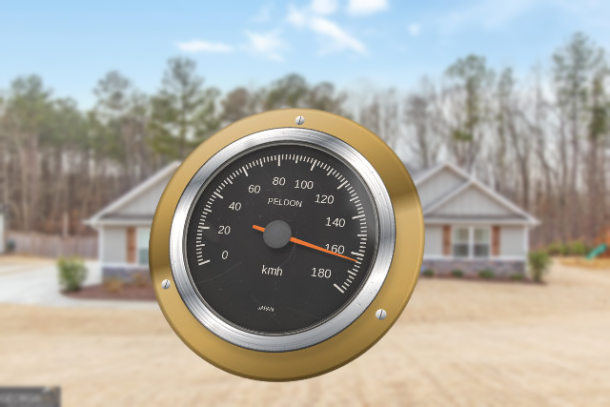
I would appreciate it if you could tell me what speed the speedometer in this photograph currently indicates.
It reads 164 km/h
